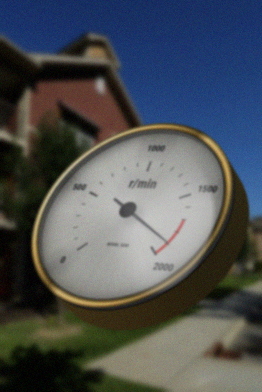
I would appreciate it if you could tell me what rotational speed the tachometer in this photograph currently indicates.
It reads 1900 rpm
